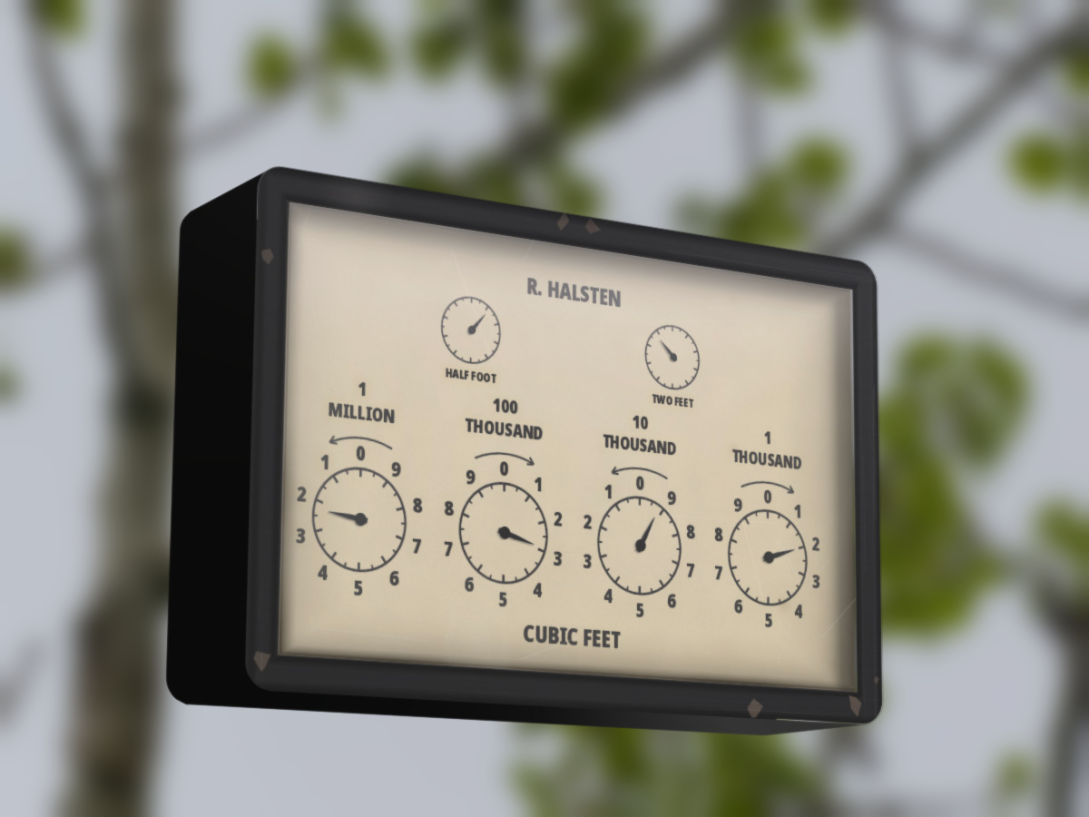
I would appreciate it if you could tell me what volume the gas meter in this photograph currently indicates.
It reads 229200 ft³
